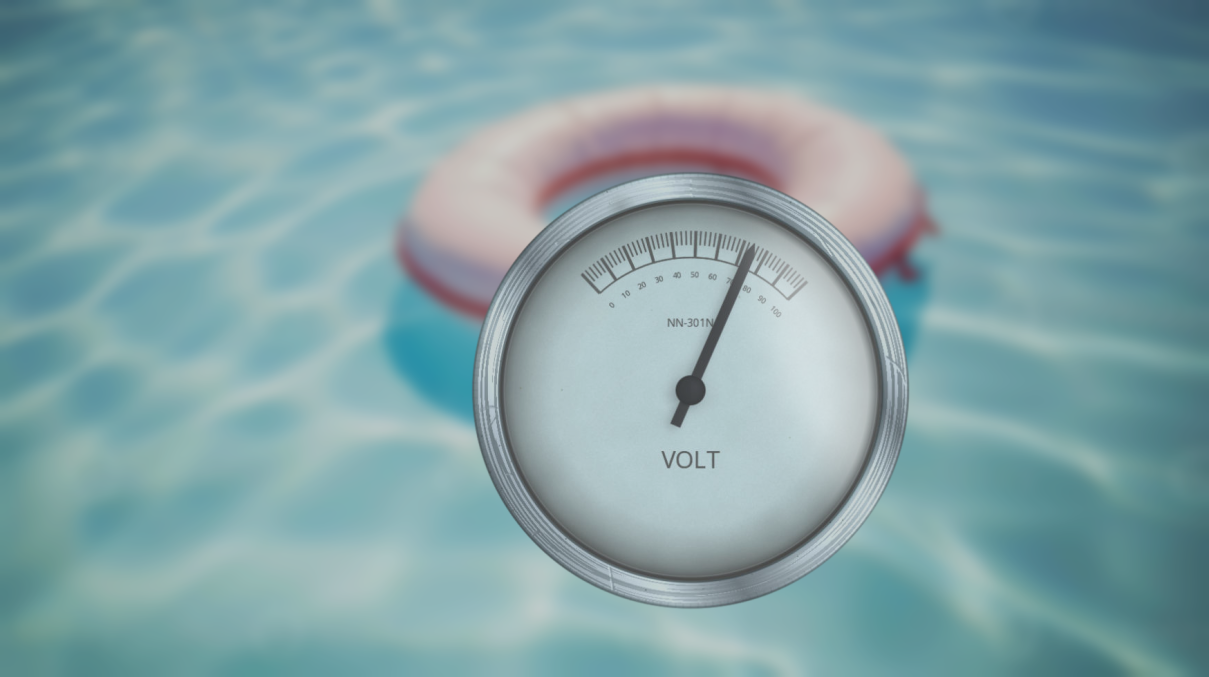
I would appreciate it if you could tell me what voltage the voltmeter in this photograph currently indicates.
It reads 74 V
